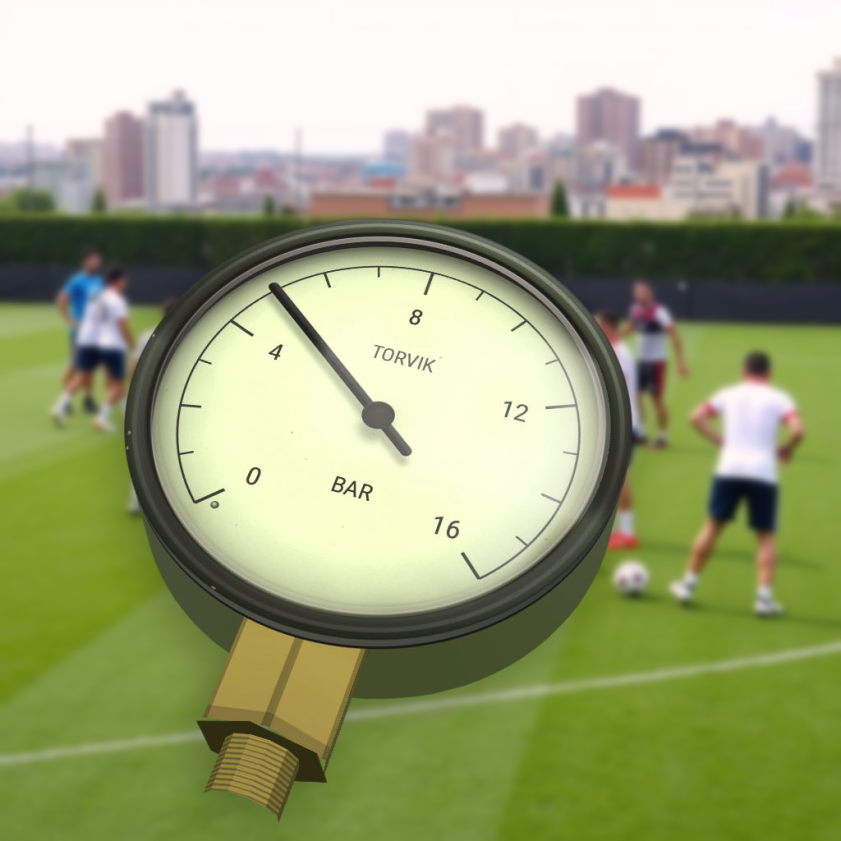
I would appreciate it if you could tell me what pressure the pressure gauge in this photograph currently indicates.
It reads 5 bar
